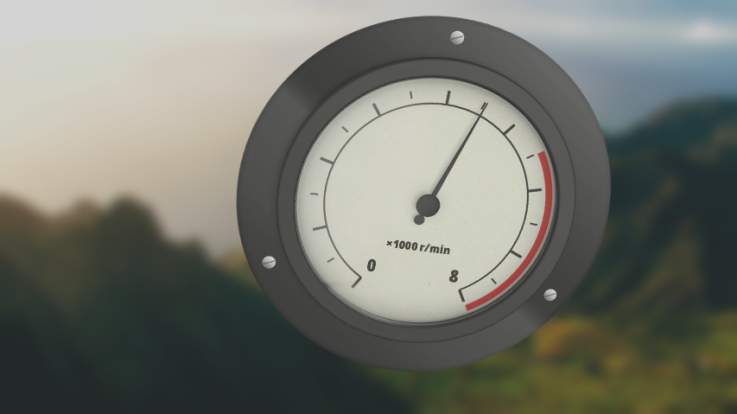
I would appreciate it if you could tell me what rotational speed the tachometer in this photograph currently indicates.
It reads 4500 rpm
